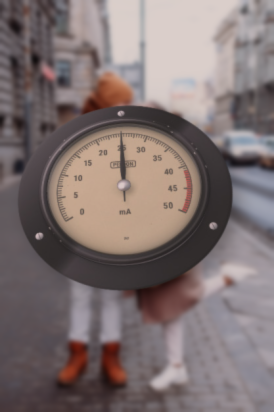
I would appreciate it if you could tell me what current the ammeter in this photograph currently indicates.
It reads 25 mA
